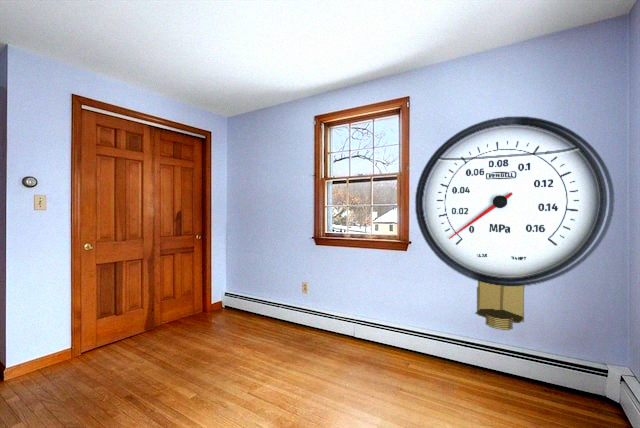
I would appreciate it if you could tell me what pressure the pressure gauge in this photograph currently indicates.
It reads 0.005 MPa
